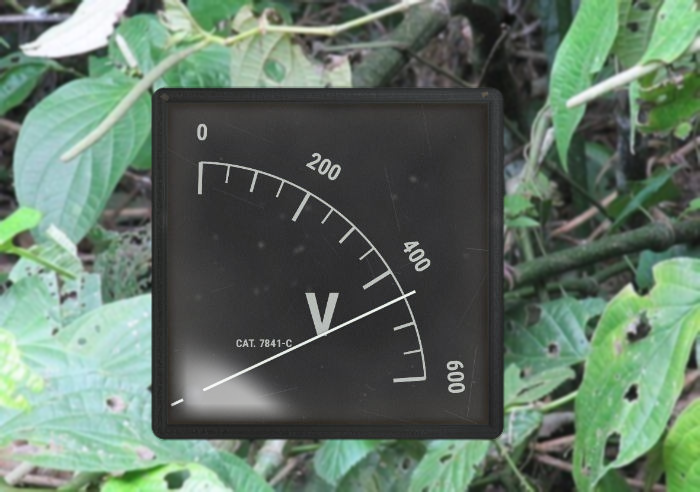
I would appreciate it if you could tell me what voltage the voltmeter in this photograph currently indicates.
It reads 450 V
